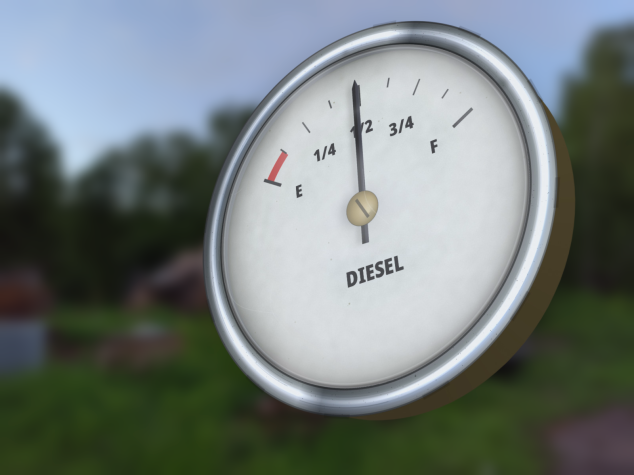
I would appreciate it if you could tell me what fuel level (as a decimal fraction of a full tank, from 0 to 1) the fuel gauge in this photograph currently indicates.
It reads 0.5
